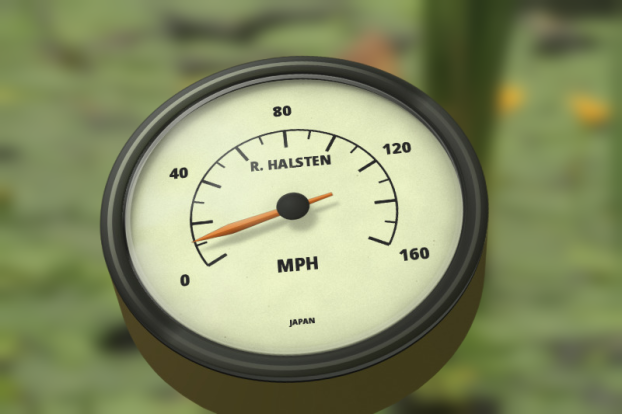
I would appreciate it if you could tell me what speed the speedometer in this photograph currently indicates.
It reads 10 mph
